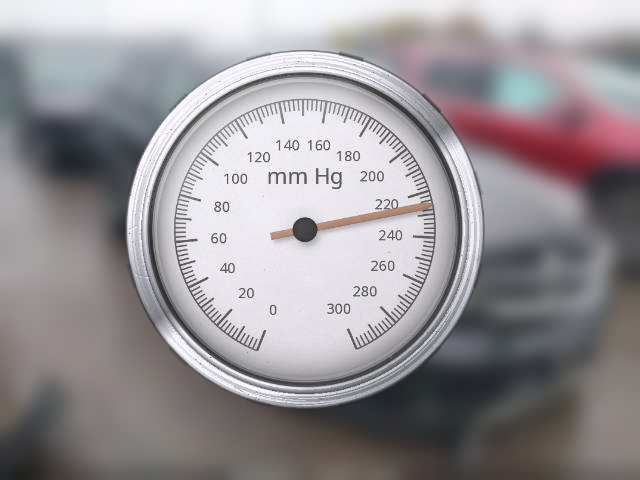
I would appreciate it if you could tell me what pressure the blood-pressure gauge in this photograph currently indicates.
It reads 226 mmHg
